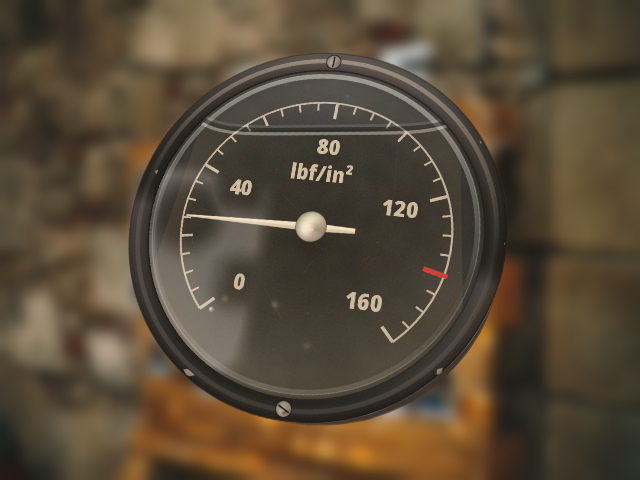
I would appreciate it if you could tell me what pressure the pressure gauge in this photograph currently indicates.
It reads 25 psi
